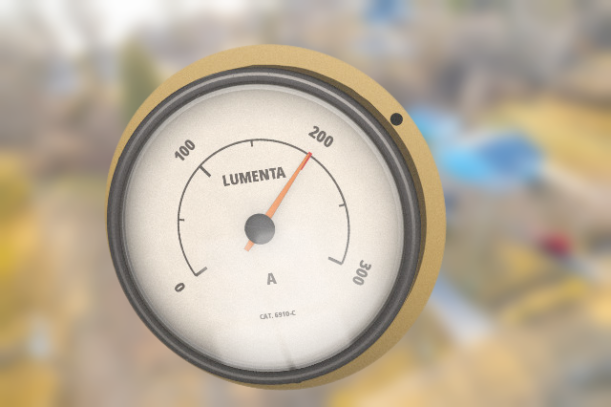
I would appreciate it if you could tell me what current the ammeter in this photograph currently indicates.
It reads 200 A
